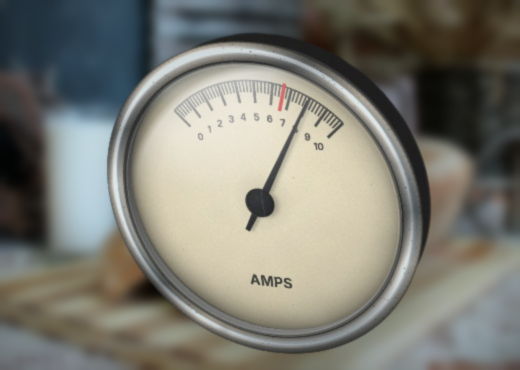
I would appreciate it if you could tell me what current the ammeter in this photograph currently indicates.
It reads 8 A
